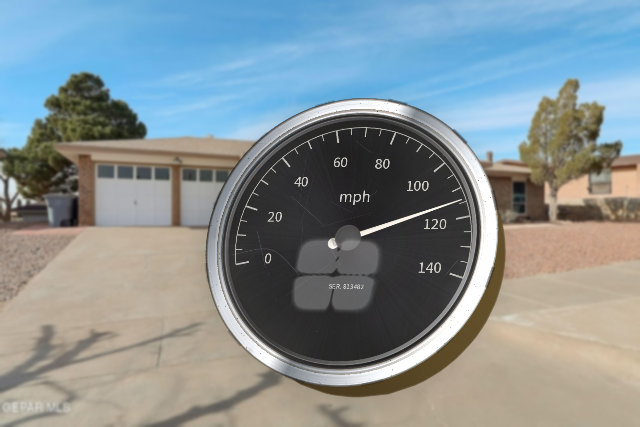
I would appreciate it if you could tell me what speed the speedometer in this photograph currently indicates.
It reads 115 mph
